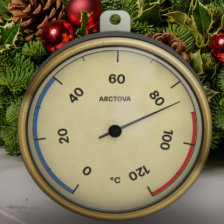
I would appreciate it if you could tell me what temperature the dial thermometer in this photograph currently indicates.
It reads 85 °C
